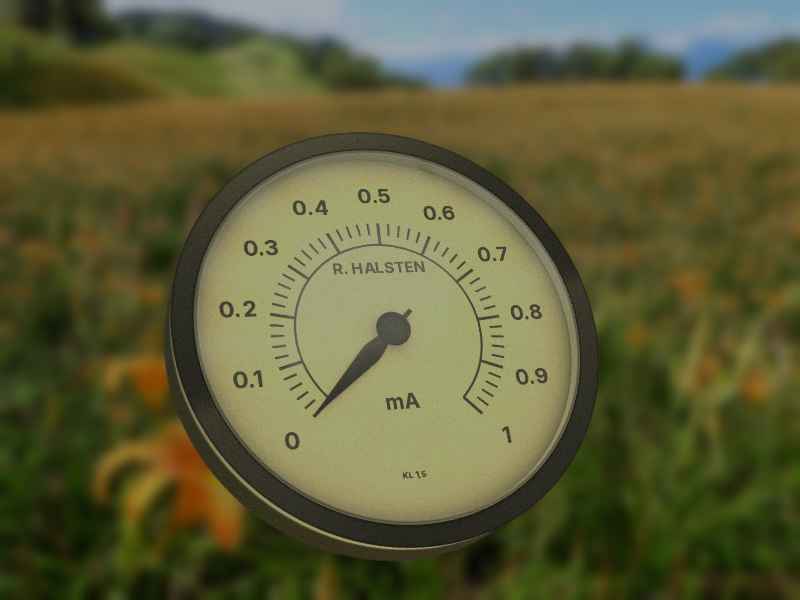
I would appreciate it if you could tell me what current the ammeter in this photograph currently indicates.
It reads 0 mA
